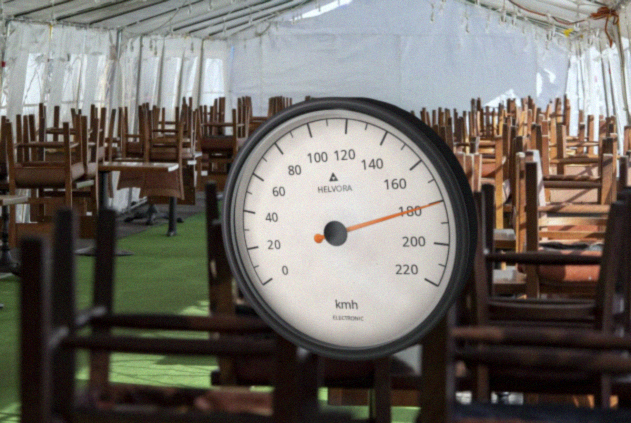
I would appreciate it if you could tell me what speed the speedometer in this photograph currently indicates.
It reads 180 km/h
